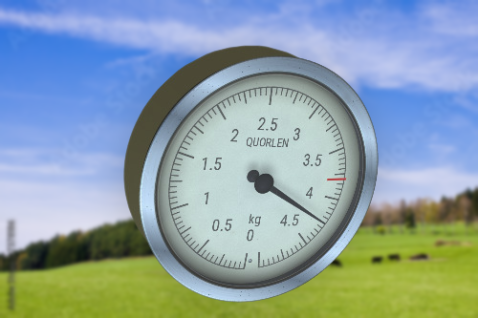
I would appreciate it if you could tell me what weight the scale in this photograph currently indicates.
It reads 4.25 kg
